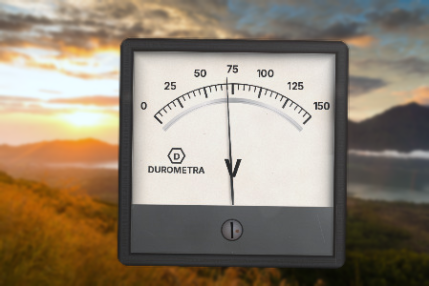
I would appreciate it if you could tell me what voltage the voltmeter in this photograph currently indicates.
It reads 70 V
